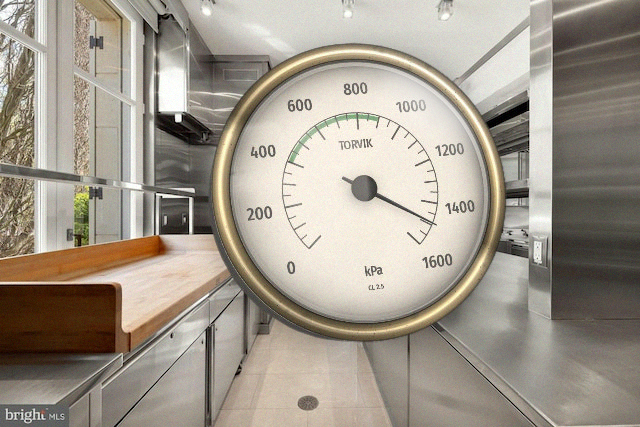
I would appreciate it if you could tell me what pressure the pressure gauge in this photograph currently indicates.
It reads 1500 kPa
